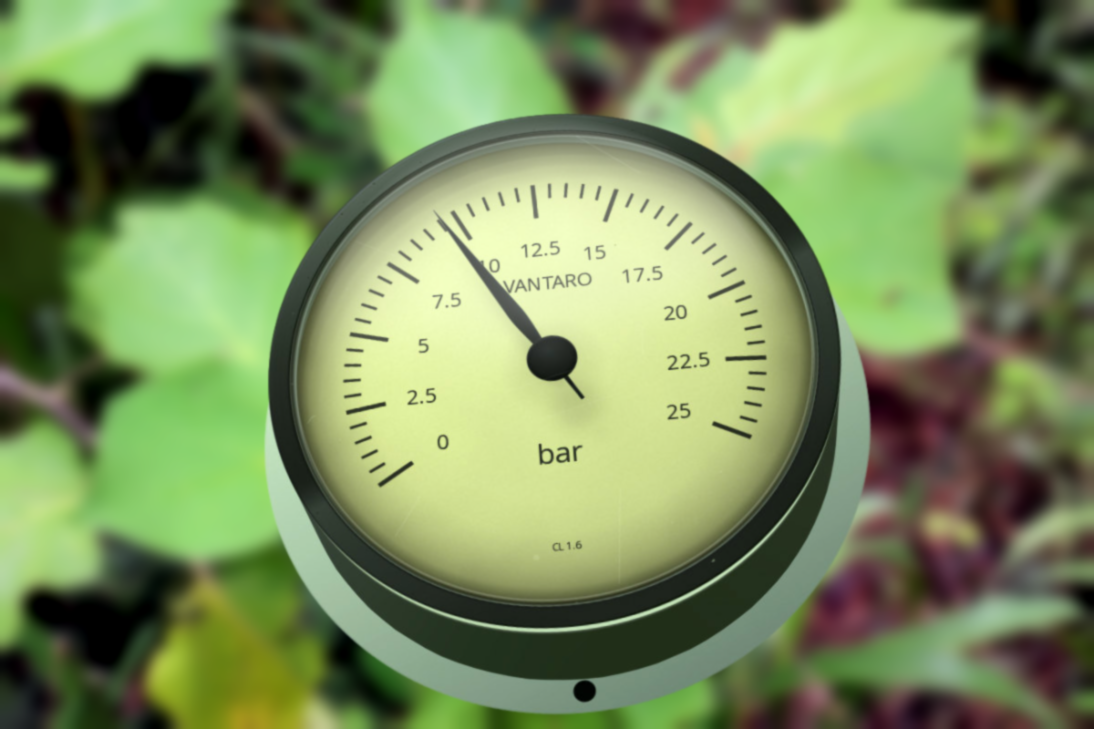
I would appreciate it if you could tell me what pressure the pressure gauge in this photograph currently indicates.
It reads 9.5 bar
